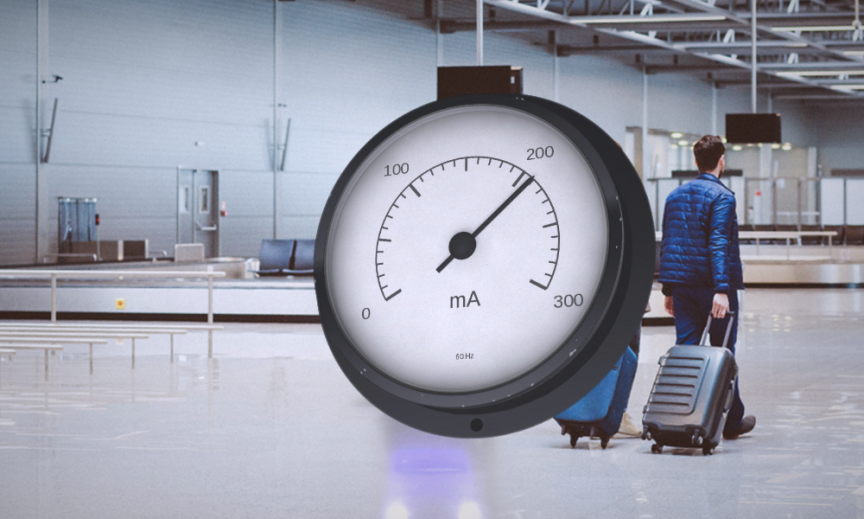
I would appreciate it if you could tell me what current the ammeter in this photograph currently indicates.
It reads 210 mA
